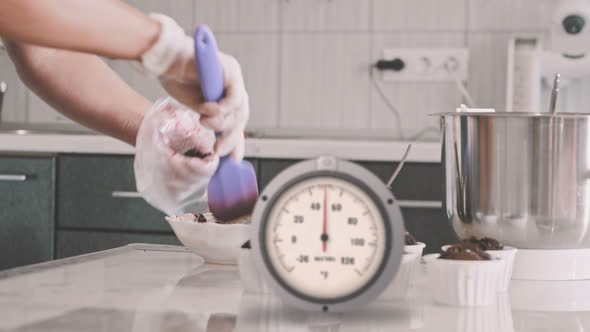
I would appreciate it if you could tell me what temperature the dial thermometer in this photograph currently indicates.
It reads 50 °F
